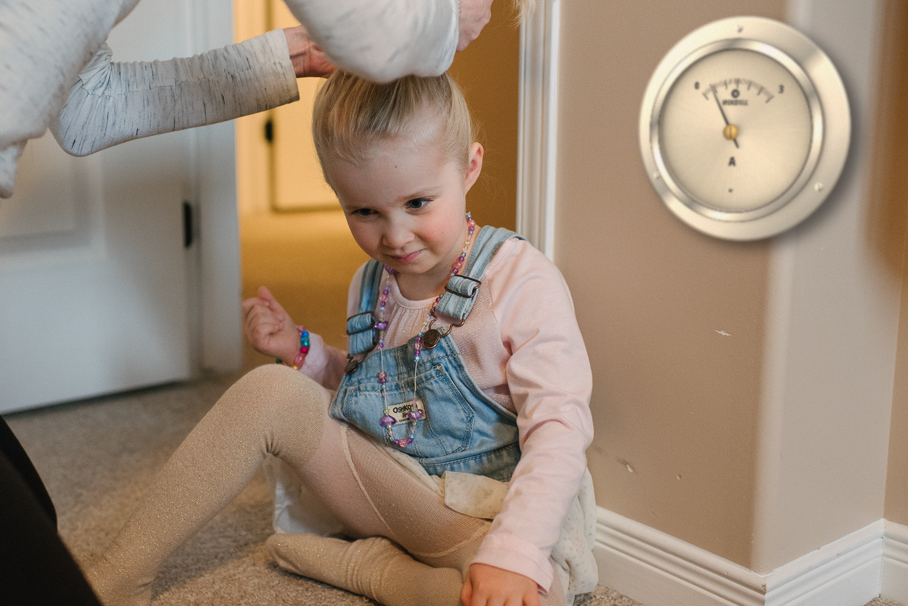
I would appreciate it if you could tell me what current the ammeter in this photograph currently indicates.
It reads 0.5 A
